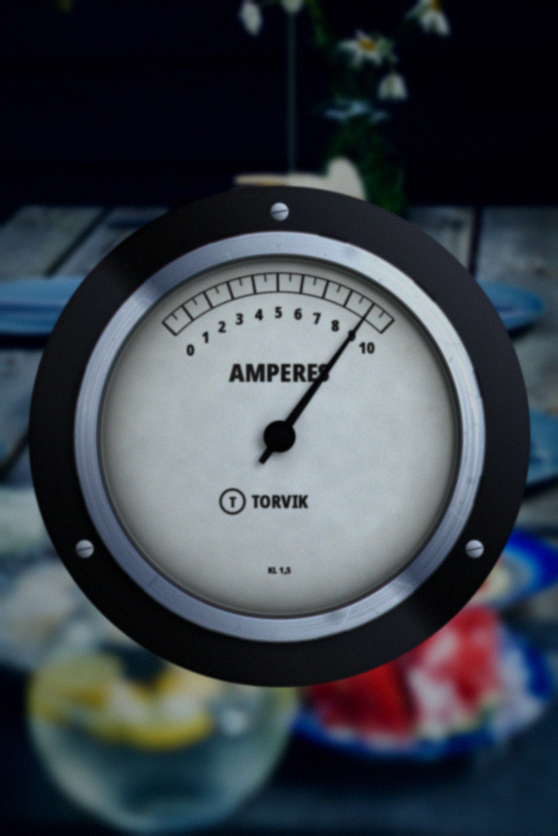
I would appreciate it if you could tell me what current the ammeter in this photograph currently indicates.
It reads 9 A
